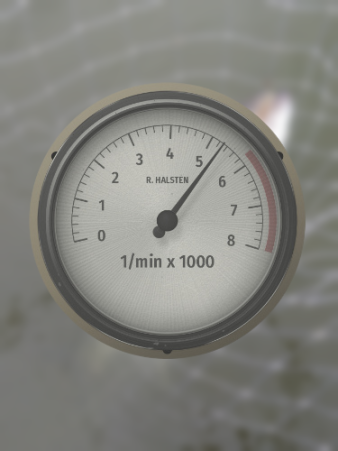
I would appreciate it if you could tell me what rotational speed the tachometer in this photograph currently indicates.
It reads 5300 rpm
